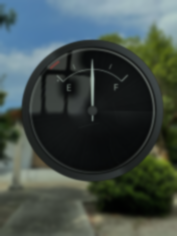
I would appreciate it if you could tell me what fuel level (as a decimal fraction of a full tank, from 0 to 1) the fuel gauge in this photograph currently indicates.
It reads 0.5
